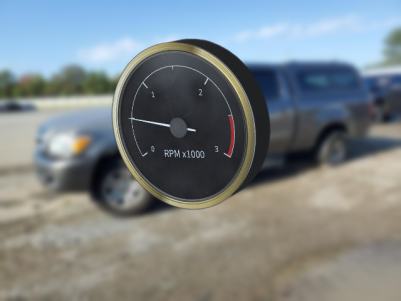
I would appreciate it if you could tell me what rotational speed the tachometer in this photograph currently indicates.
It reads 500 rpm
